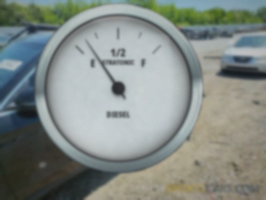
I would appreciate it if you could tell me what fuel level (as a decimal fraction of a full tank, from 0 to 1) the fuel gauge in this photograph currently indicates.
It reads 0.125
